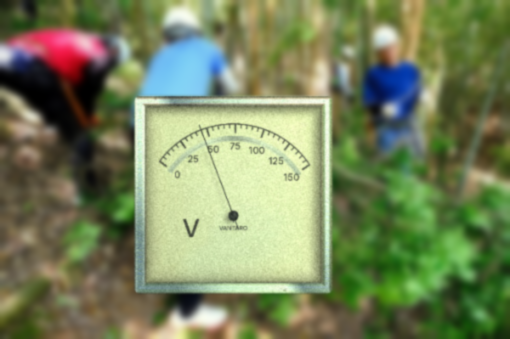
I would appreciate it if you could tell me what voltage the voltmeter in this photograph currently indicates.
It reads 45 V
